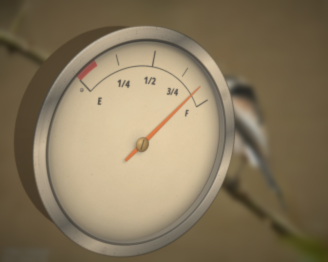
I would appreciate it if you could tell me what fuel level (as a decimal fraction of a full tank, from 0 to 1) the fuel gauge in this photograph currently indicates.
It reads 0.875
